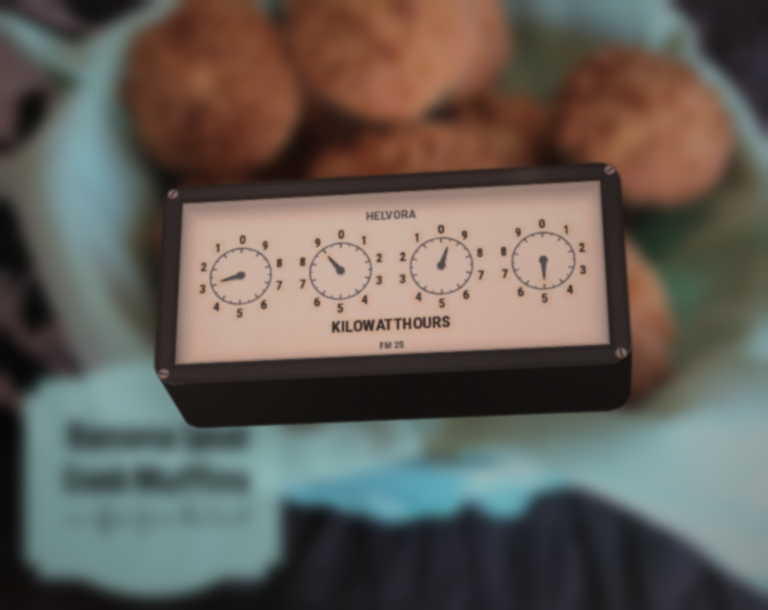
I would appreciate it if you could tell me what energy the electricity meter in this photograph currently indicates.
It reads 2895 kWh
